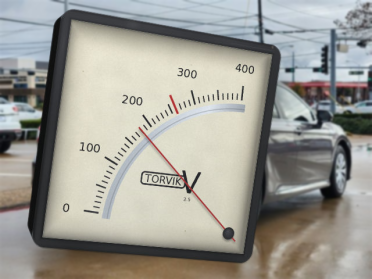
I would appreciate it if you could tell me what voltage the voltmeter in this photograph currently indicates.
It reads 180 V
